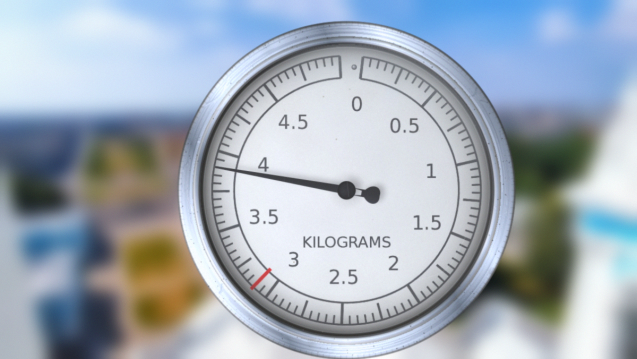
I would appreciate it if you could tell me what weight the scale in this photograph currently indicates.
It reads 3.9 kg
